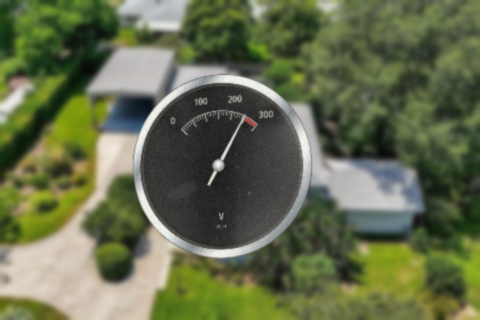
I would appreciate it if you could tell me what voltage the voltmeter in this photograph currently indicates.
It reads 250 V
